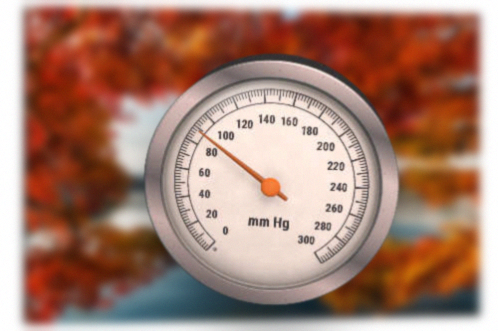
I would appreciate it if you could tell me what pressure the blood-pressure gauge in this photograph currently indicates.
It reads 90 mmHg
